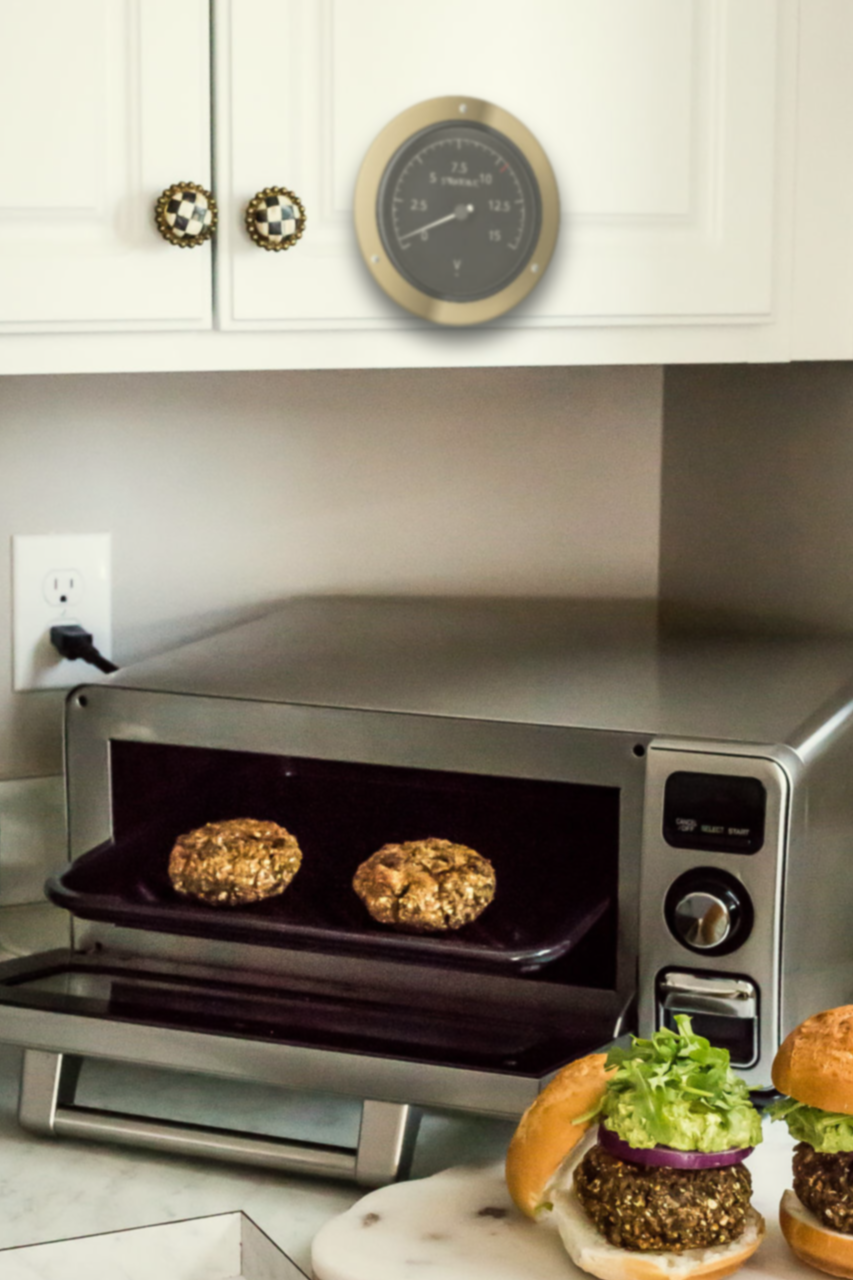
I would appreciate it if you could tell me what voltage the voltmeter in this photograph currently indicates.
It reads 0.5 V
